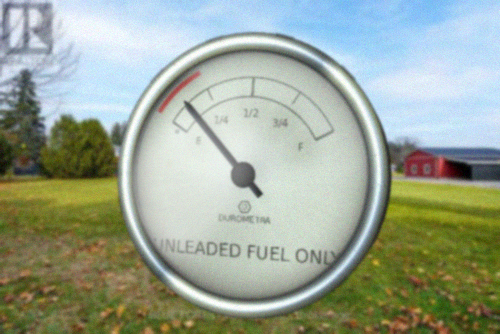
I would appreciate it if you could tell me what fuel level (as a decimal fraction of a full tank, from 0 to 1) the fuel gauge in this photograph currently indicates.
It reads 0.125
